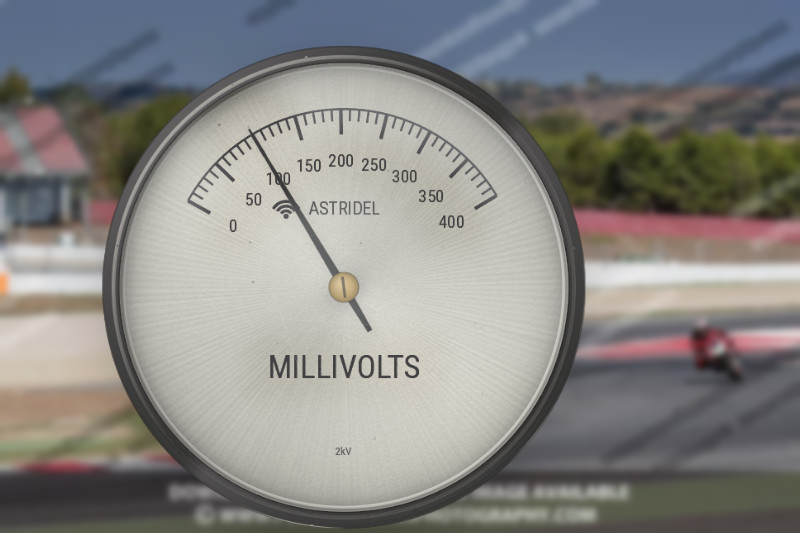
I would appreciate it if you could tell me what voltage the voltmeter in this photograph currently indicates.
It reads 100 mV
